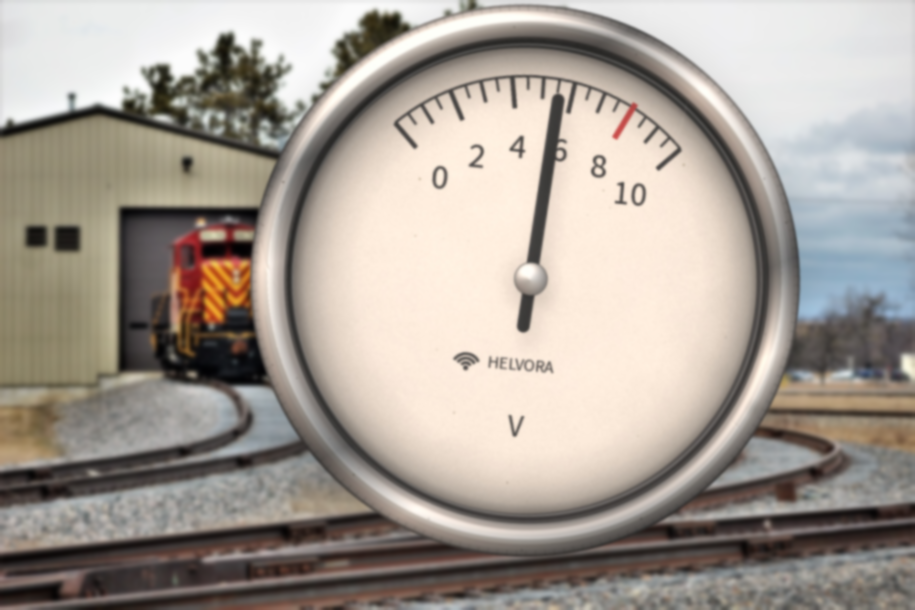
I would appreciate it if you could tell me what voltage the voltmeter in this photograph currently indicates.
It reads 5.5 V
